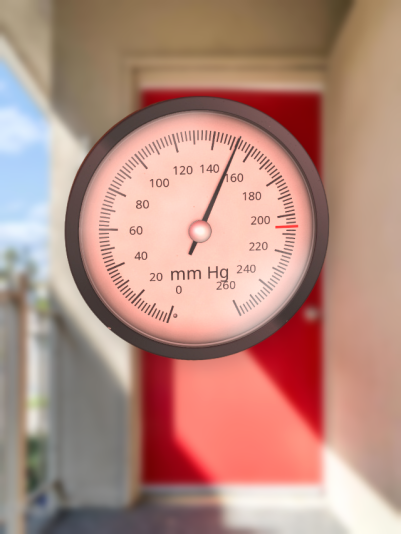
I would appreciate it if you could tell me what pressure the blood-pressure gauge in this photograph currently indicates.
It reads 152 mmHg
